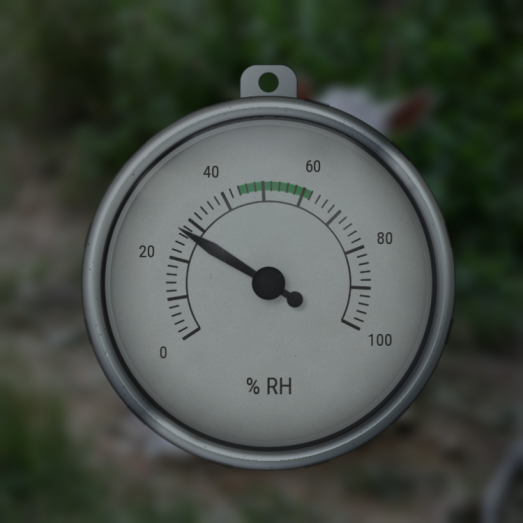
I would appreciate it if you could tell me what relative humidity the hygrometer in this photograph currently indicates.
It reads 27 %
